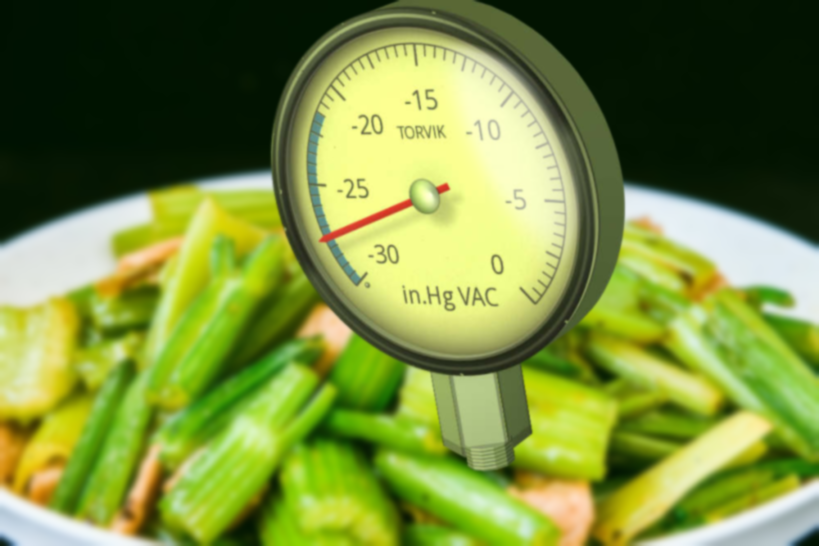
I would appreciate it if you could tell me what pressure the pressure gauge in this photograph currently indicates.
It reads -27.5 inHg
